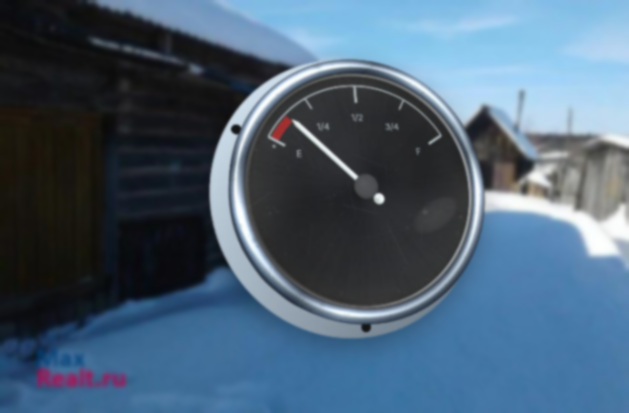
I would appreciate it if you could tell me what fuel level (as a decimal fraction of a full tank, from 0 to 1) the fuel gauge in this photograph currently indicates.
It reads 0.125
